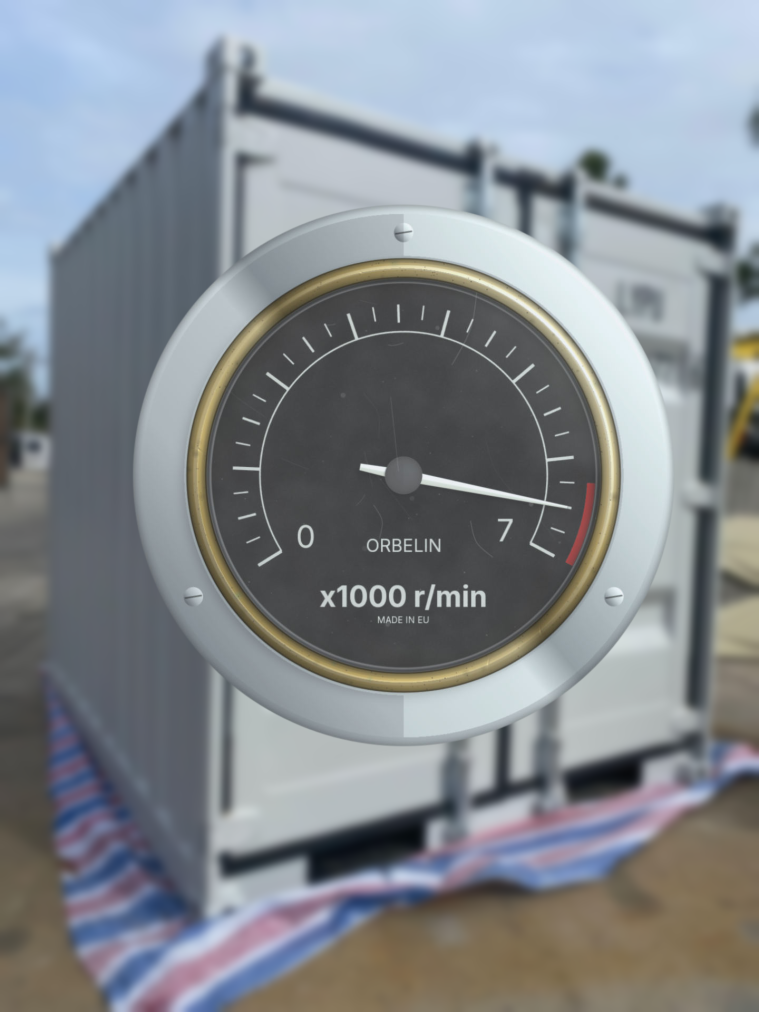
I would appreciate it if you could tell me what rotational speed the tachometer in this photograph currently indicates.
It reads 6500 rpm
